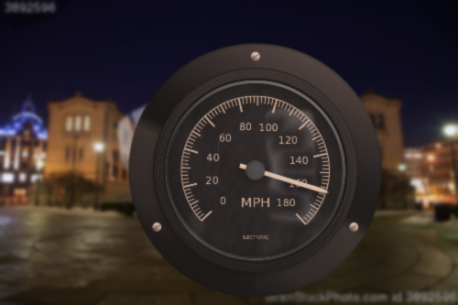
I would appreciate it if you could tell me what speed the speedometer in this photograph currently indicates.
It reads 160 mph
